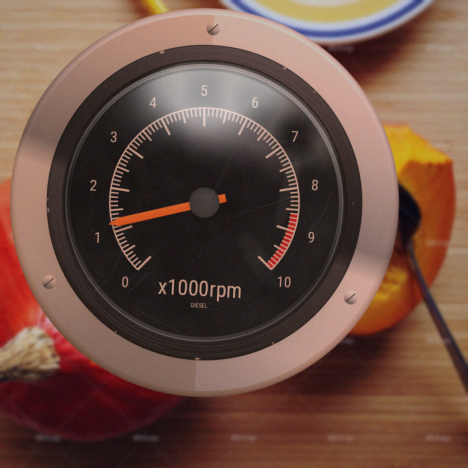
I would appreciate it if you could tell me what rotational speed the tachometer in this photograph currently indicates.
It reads 1200 rpm
